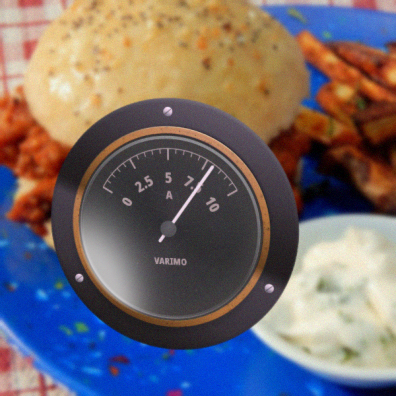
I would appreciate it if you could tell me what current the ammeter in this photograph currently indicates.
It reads 8 A
